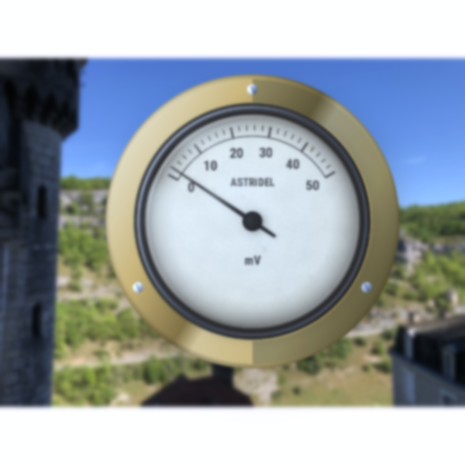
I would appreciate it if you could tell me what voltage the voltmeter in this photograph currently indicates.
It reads 2 mV
